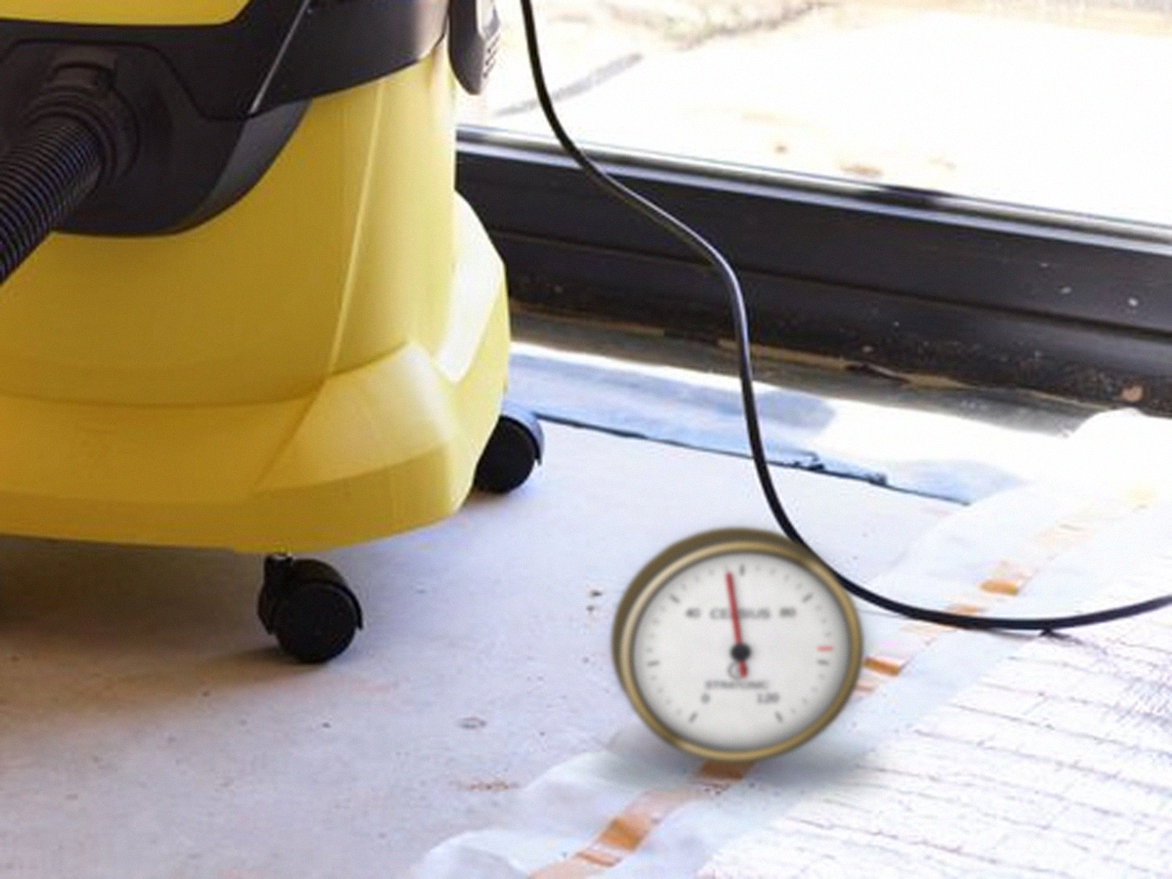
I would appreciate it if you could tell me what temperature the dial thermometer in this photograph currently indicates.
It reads 56 °C
